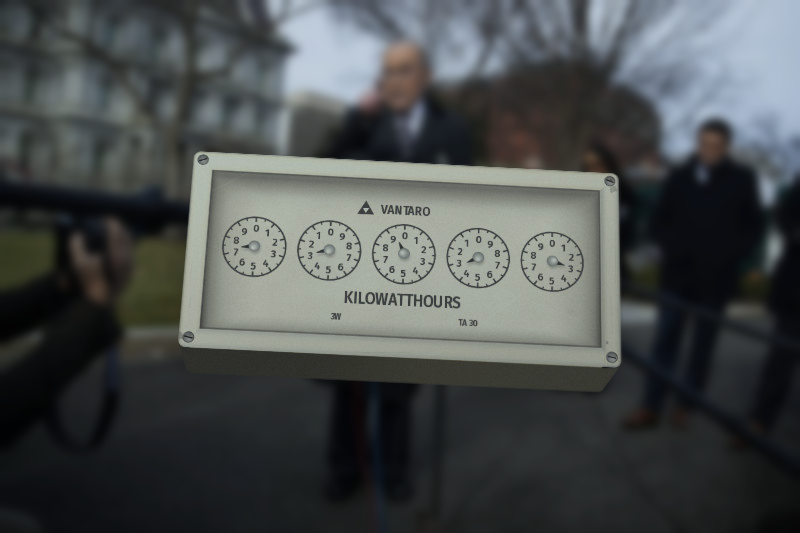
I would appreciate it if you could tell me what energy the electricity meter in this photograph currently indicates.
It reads 72933 kWh
